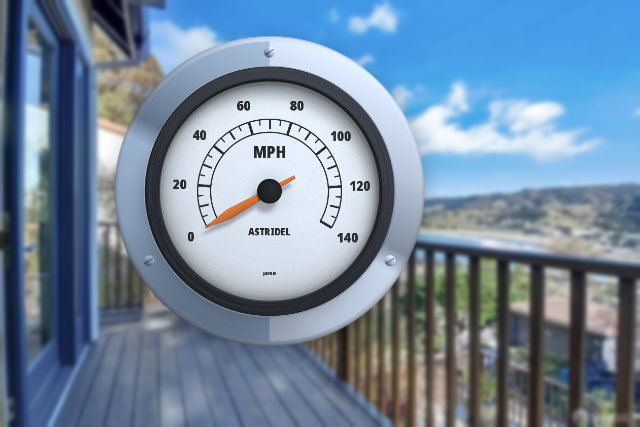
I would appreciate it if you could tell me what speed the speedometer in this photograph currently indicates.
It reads 0 mph
